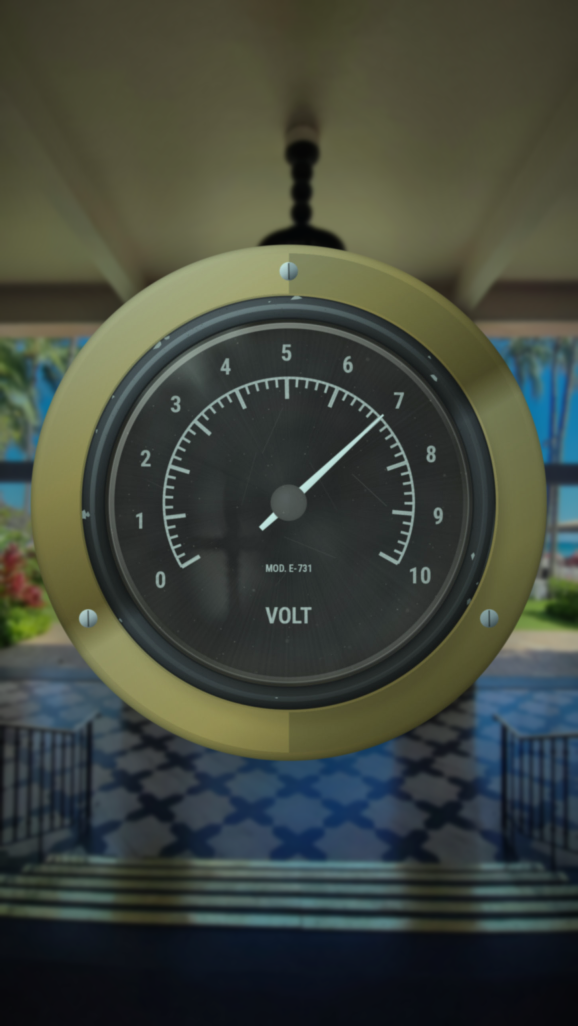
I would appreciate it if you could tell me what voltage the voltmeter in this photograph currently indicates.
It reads 7 V
